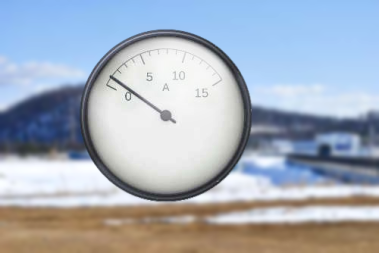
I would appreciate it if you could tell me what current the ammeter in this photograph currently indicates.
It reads 1 A
